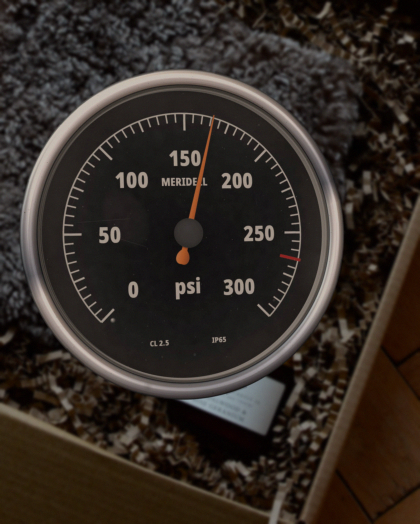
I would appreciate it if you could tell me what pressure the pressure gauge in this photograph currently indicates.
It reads 165 psi
